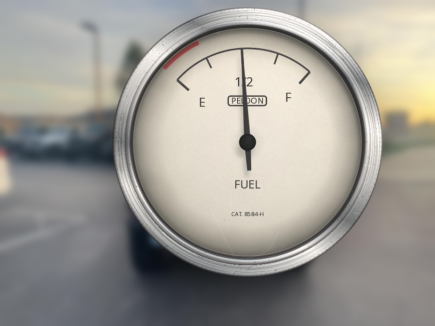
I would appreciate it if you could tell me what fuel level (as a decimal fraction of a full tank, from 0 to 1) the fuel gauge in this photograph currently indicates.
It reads 0.5
